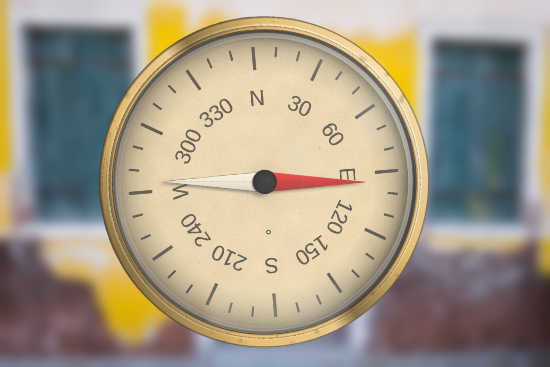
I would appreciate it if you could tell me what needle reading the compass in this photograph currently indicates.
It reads 95 °
